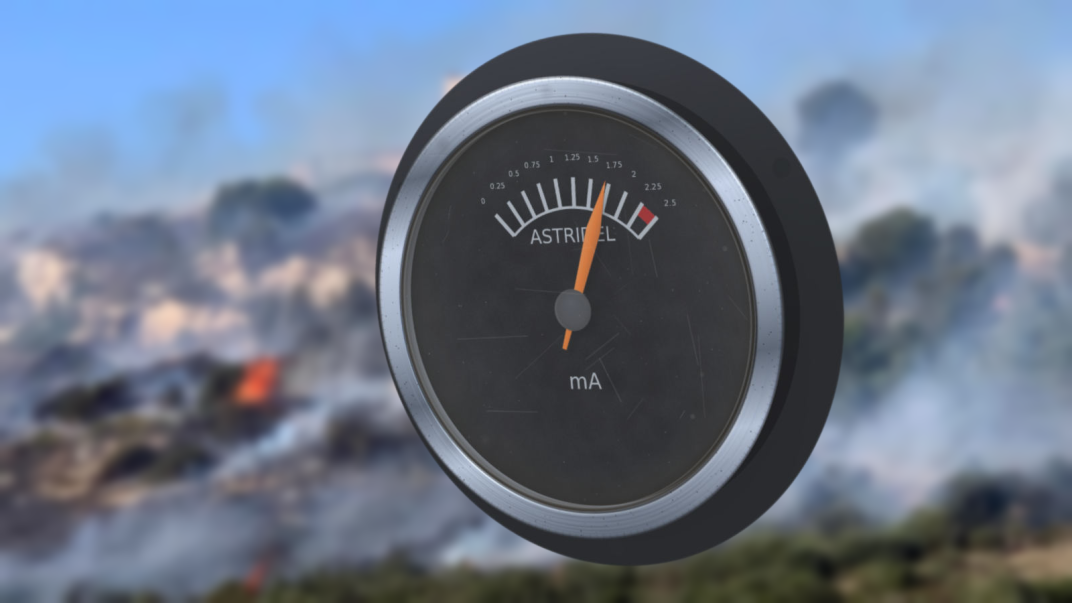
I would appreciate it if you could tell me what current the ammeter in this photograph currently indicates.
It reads 1.75 mA
